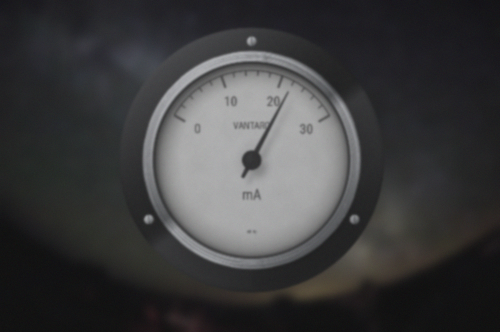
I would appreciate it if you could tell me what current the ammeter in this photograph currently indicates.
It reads 22 mA
